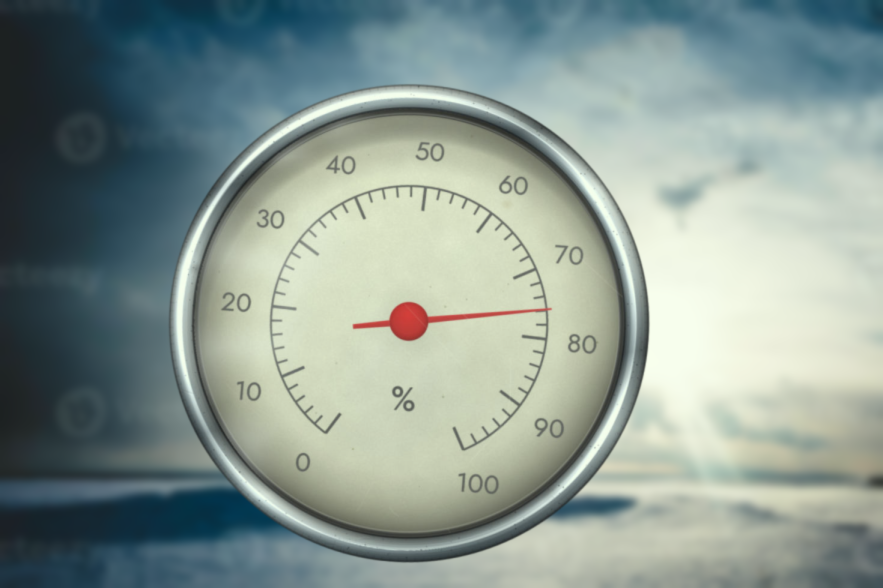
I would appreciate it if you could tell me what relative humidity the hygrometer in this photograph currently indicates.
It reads 76 %
